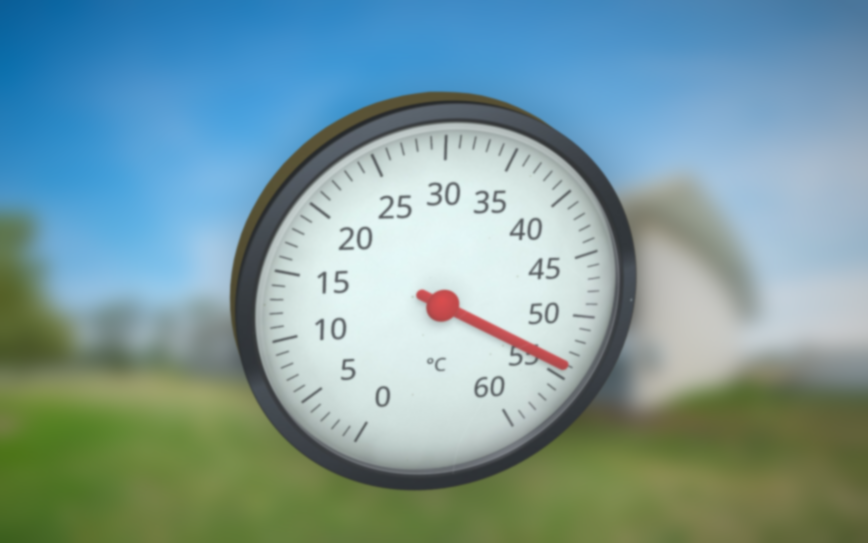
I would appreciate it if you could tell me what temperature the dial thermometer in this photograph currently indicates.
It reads 54 °C
